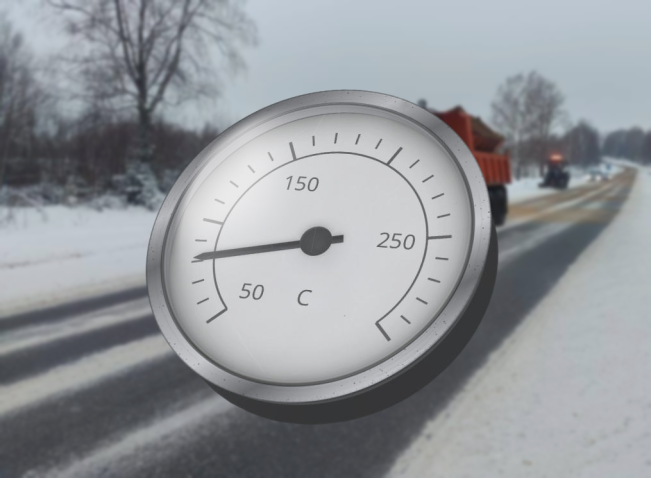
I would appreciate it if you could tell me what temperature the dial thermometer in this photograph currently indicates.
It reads 80 °C
